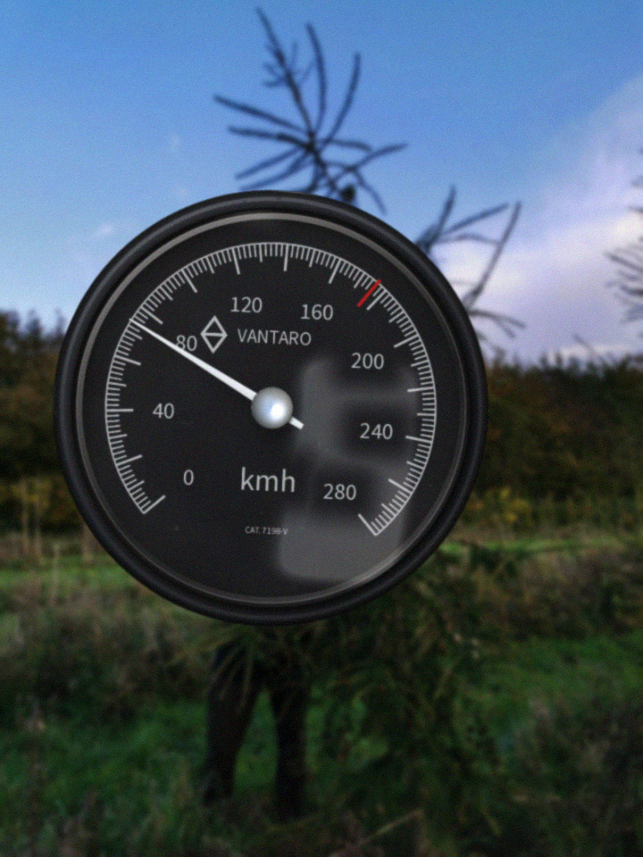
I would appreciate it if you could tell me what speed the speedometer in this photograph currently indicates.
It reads 74 km/h
